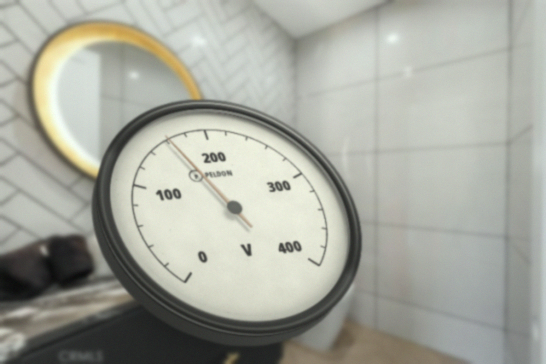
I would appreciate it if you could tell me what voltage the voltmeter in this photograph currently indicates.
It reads 160 V
